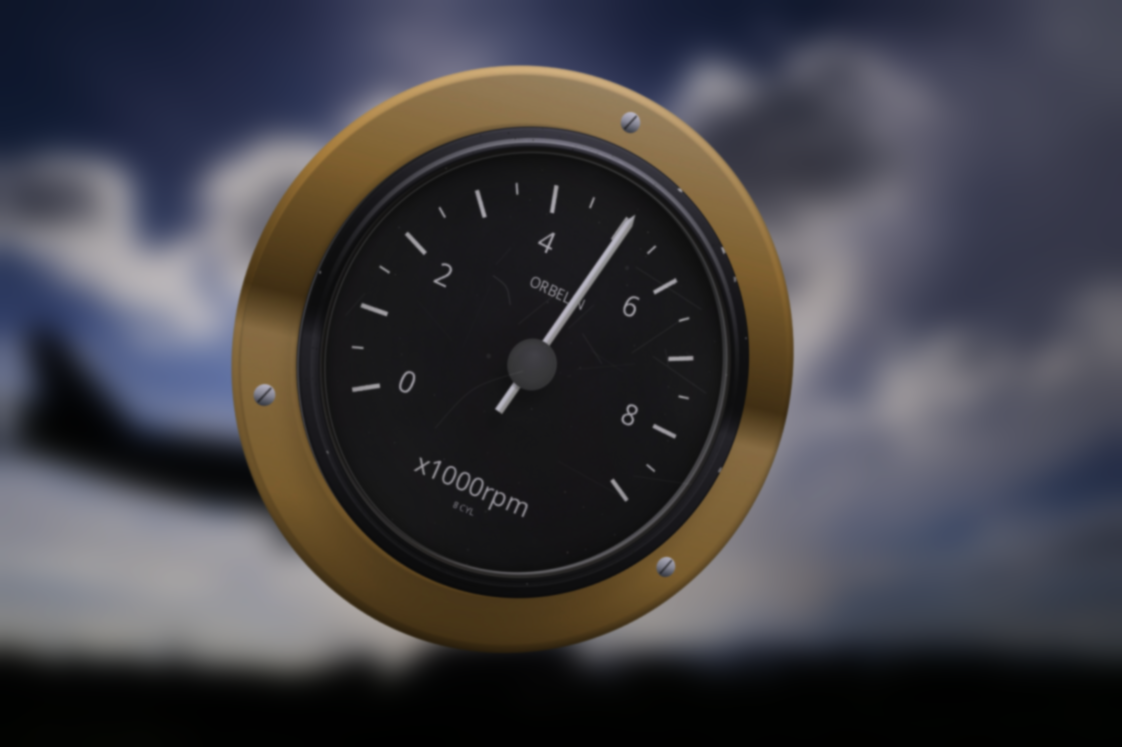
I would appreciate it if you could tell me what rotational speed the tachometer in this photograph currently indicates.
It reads 5000 rpm
